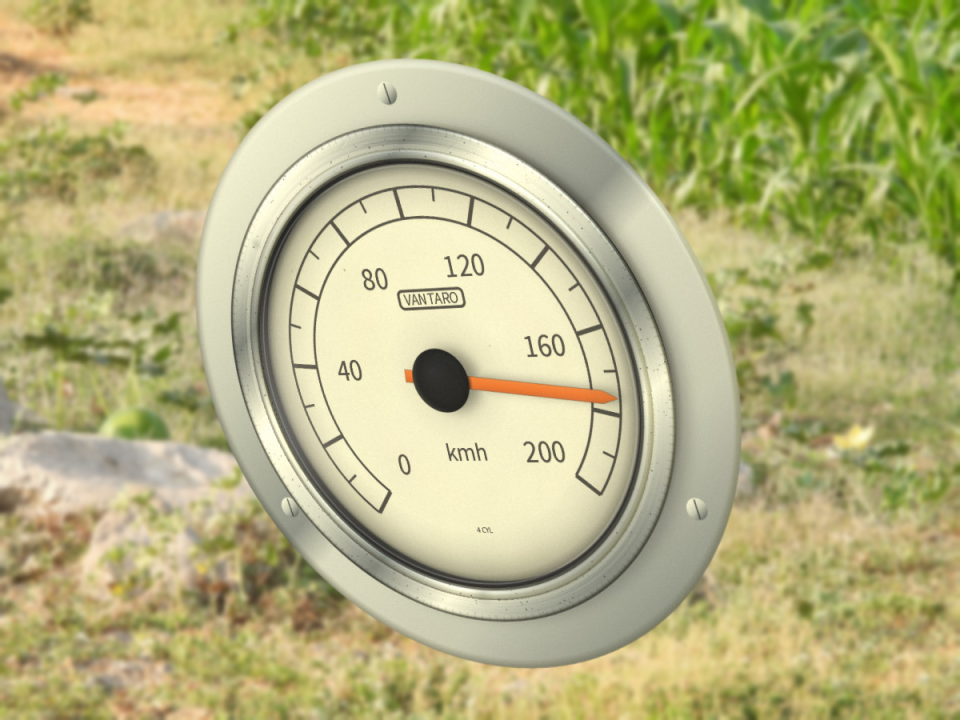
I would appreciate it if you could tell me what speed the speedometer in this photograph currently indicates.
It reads 175 km/h
